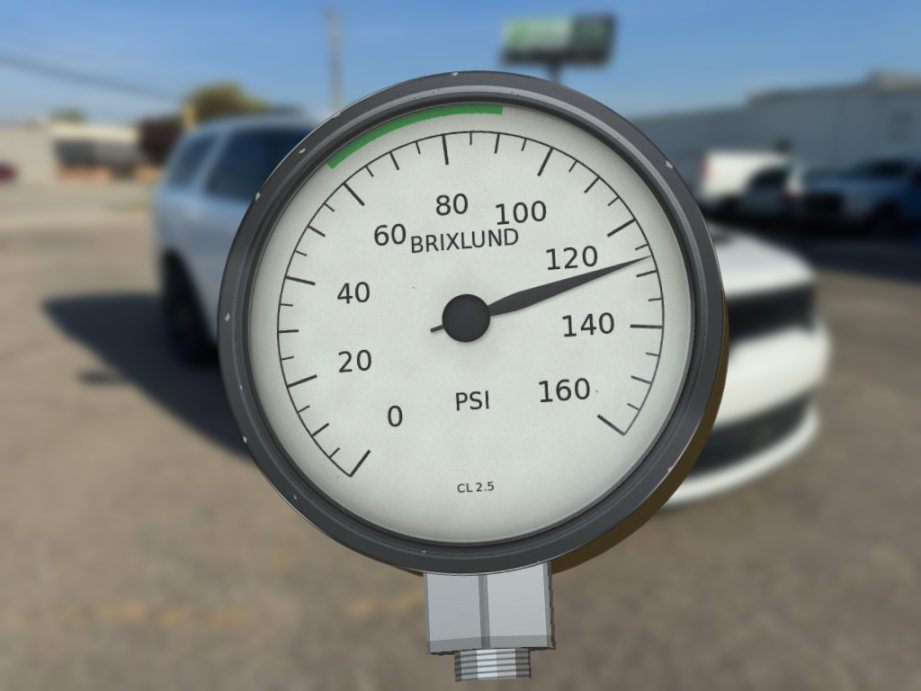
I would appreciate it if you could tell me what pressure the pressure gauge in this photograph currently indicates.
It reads 127.5 psi
